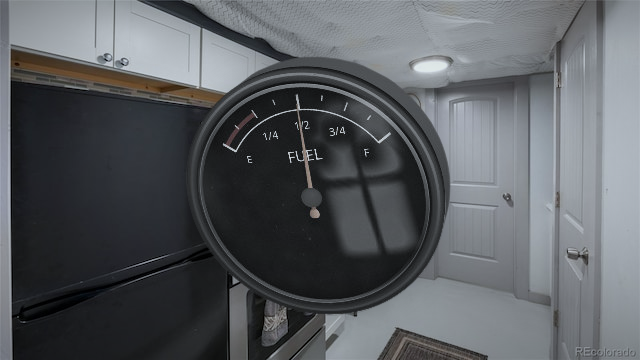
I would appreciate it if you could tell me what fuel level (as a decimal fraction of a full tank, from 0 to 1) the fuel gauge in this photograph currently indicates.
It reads 0.5
